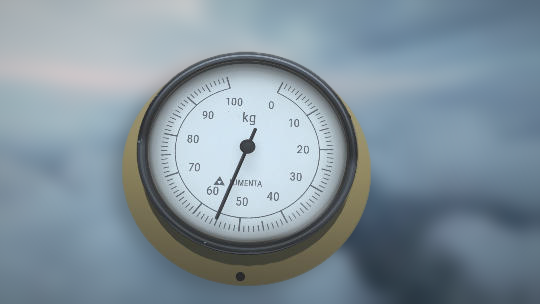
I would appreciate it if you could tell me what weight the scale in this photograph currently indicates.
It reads 55 kg
